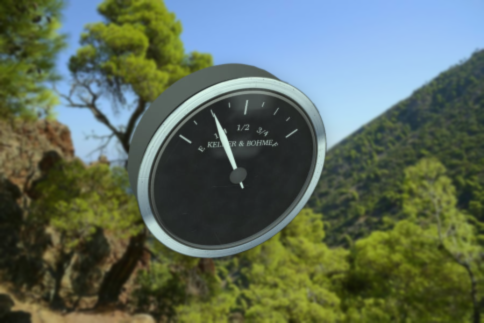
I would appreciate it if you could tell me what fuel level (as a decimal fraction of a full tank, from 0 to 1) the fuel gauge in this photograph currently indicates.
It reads 0.25
